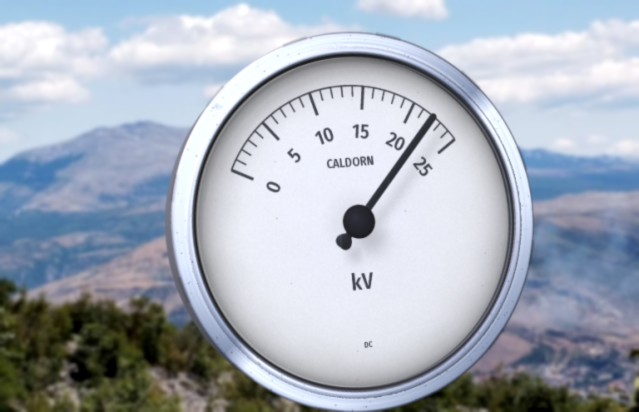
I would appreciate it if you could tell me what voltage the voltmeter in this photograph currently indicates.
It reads 22 kV
